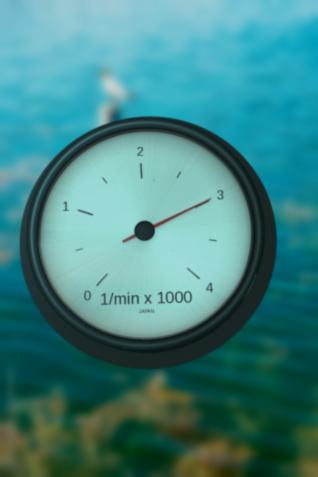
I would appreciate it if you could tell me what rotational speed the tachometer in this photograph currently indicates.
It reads 3000 rpm
